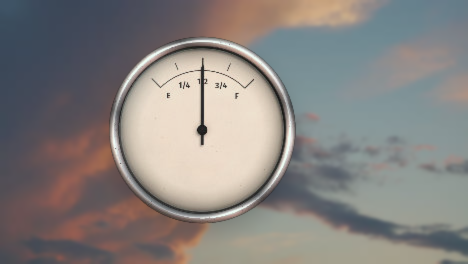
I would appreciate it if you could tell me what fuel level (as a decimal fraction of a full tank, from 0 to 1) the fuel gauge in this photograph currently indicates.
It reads 0.5
